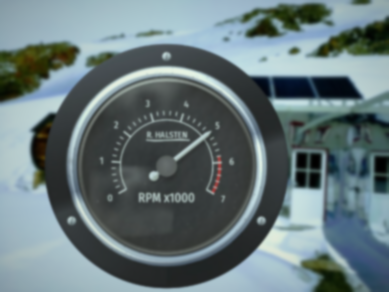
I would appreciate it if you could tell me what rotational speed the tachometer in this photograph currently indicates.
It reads 5000 rpm
